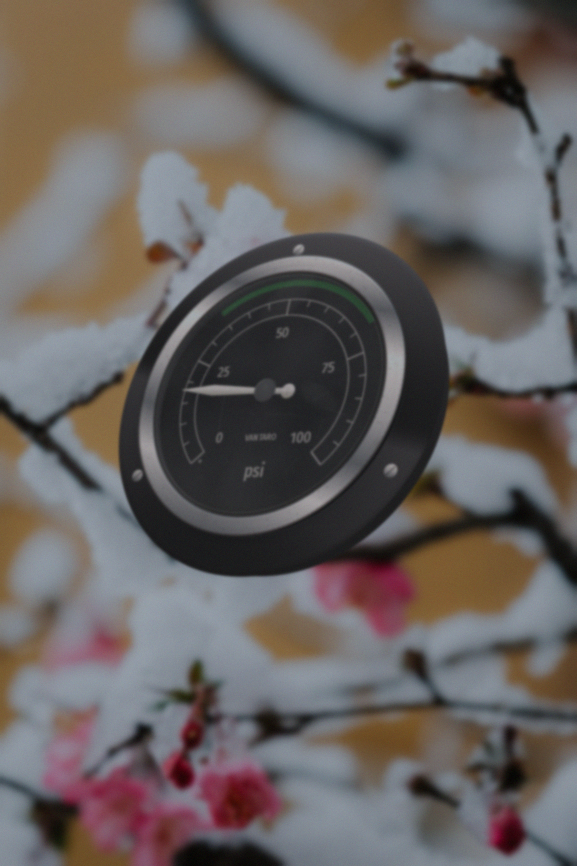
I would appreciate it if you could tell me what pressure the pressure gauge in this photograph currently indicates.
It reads 17.5 psi
